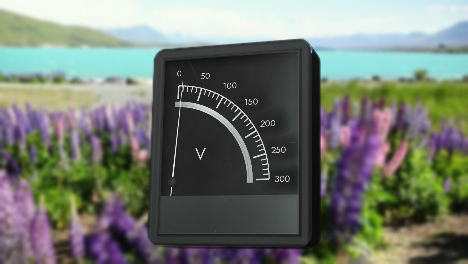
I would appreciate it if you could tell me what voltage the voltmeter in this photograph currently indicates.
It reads 10 V
